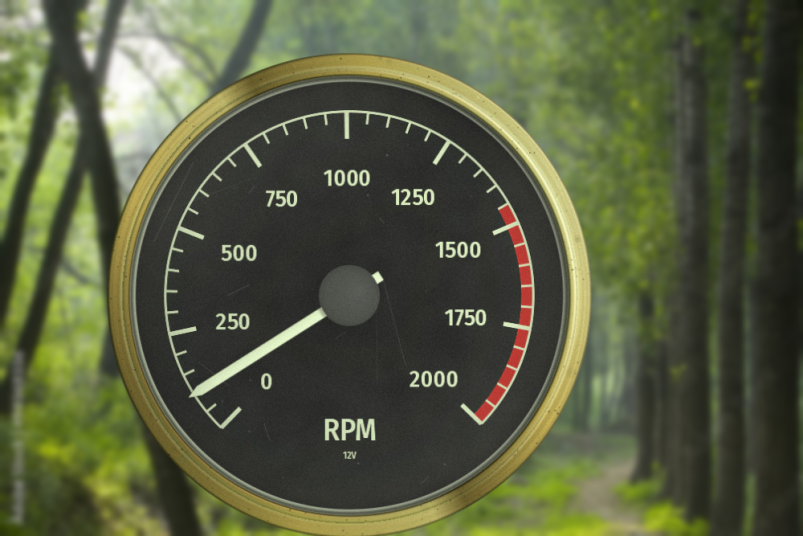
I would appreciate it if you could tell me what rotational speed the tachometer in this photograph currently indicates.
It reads 100 rpm
